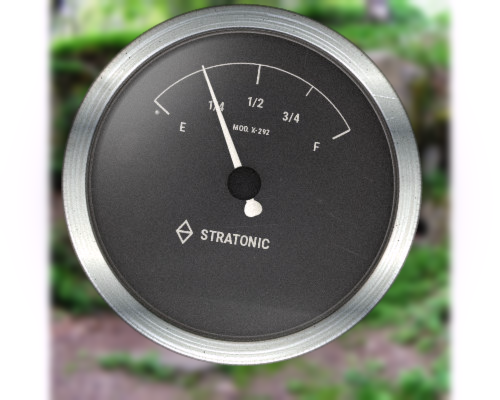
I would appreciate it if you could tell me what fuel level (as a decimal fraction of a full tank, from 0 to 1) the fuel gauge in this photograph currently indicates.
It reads 0.25
